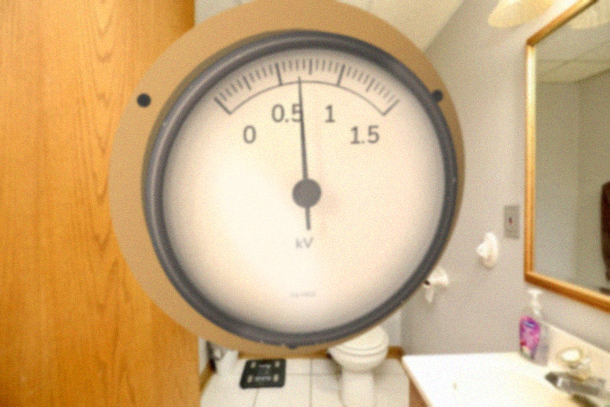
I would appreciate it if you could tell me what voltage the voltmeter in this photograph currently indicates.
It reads 0.65 kV
